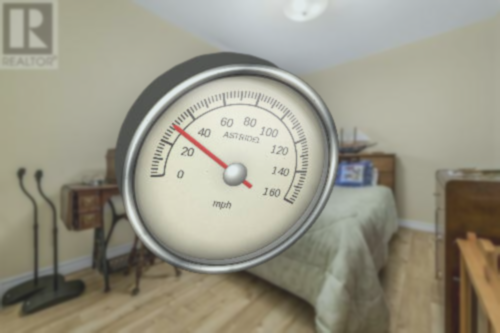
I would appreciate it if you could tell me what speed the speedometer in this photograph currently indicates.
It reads 30 mph
